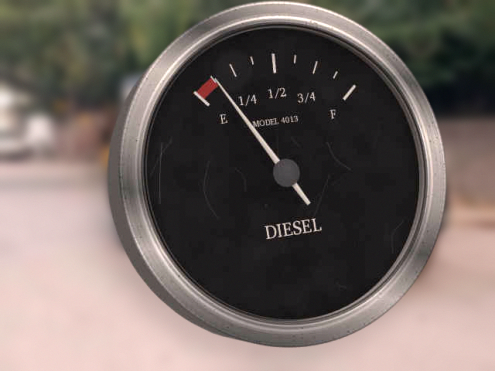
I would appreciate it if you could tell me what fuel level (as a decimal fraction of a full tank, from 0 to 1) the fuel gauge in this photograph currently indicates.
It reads 0.125
